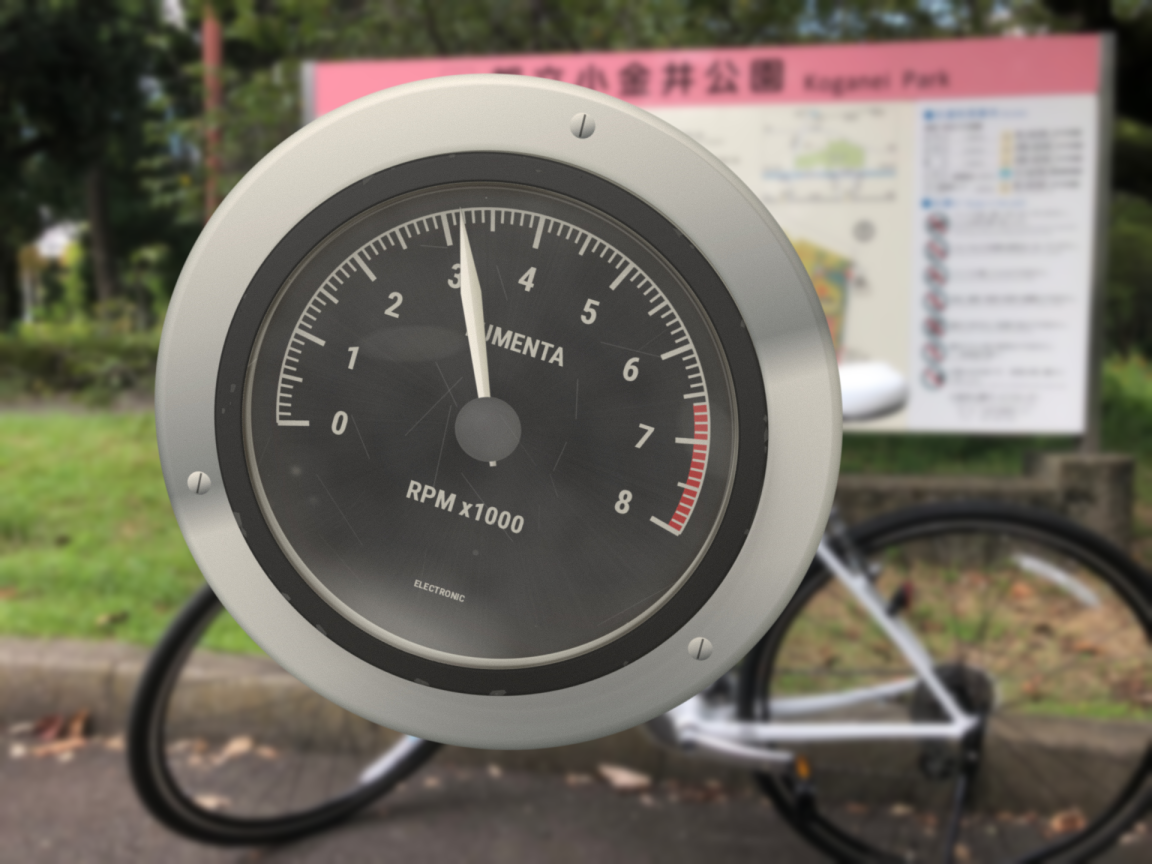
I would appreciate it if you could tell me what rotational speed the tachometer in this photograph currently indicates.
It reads 3200 rpm
